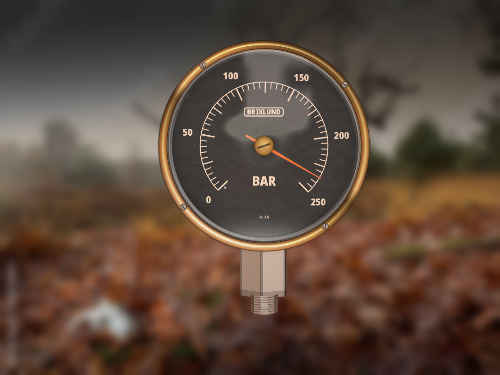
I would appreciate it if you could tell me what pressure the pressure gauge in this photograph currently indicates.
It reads 235 bar
